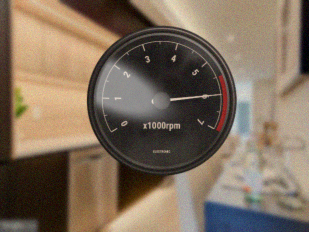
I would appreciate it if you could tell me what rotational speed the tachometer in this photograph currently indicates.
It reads 6000 rpm
